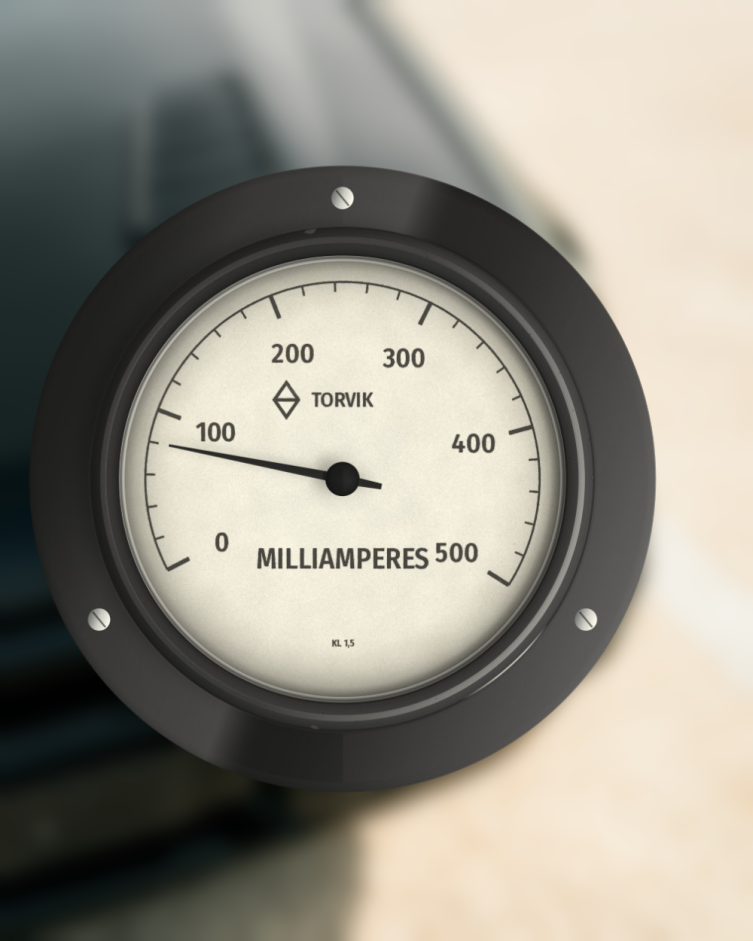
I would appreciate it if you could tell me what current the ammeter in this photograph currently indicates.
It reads 80 mA
